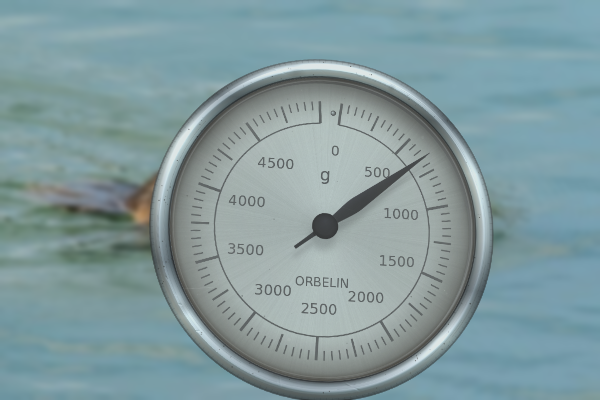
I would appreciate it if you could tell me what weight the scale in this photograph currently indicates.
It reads 650 g
